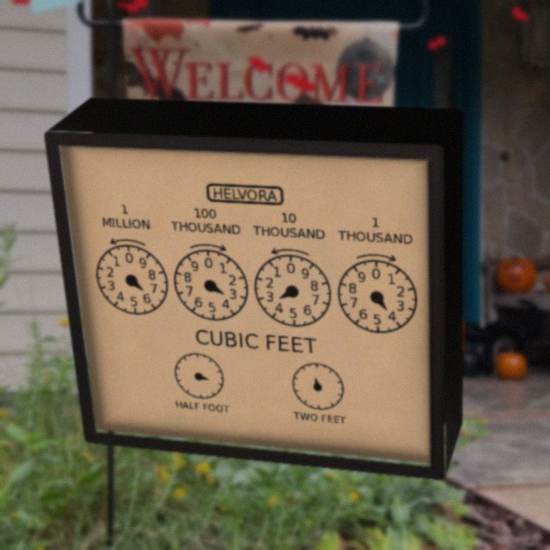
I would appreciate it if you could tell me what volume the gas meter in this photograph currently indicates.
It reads 633400 ft³
